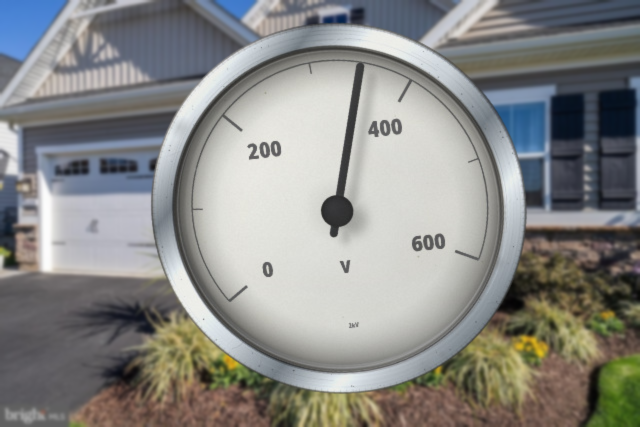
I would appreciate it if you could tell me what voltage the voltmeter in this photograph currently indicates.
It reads 350 V
